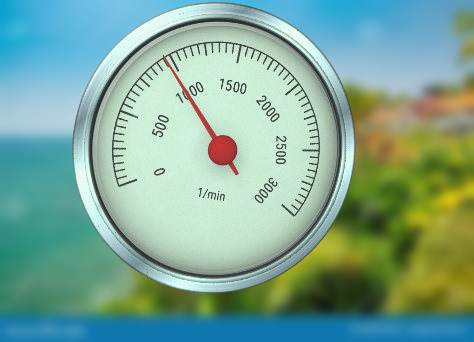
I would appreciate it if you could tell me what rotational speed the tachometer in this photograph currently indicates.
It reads 950 rpm
